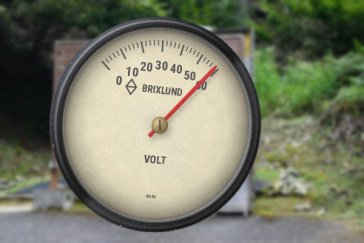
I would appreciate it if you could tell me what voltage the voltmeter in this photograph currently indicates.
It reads 58 V
